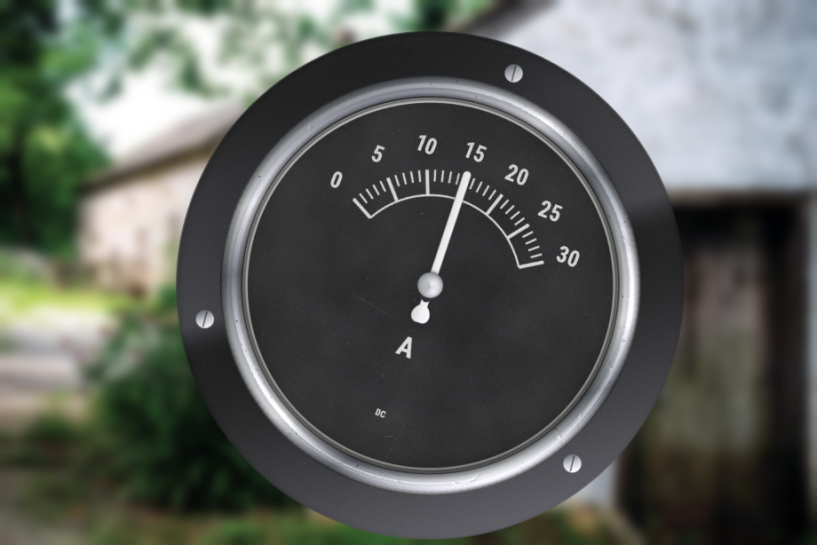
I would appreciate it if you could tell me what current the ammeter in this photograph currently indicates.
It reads 15 A
